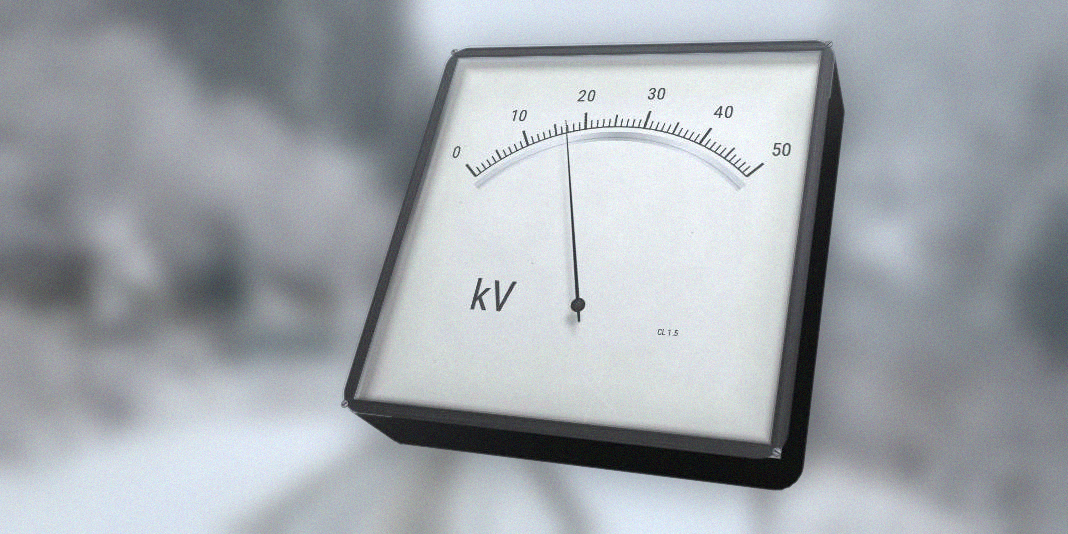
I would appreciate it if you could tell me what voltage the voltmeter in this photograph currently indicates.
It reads 17 kV
